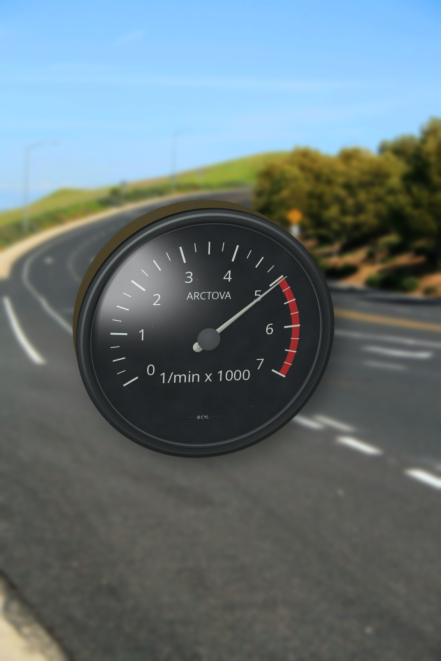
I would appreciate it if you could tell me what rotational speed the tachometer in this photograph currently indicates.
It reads 5000 rpm
